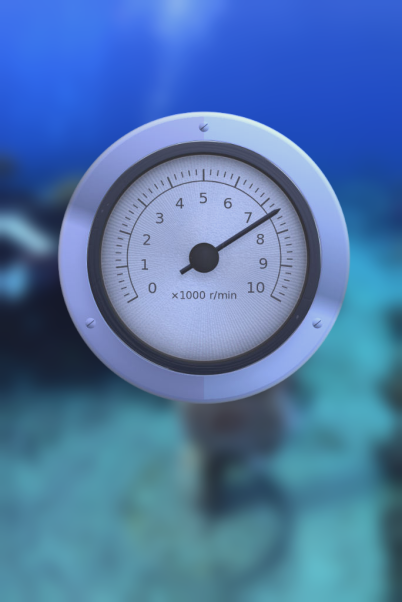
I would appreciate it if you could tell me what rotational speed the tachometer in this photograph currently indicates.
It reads 7400 rpm
